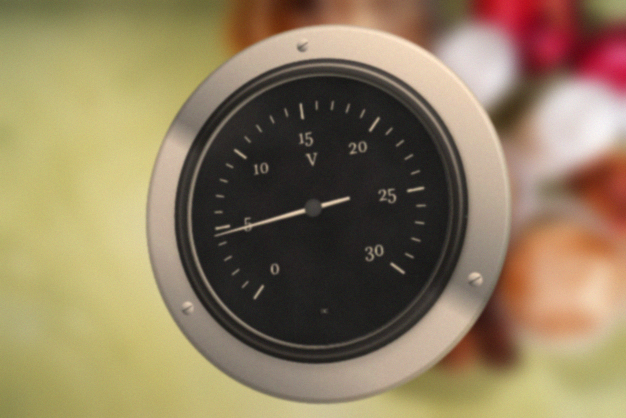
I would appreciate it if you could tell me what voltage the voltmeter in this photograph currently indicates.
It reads 4.5 V
